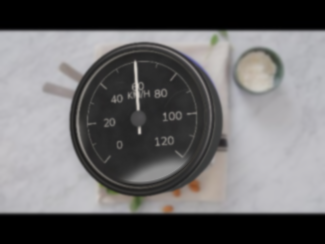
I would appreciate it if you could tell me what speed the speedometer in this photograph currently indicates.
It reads 60 km/h
